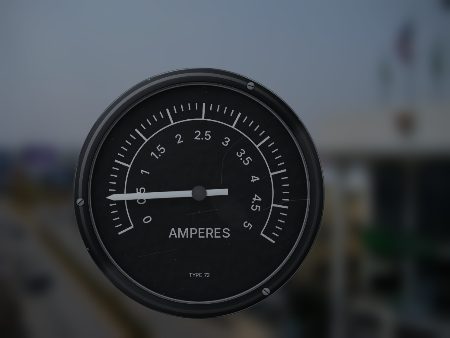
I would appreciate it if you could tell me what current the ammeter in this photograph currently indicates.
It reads 0.5 A
